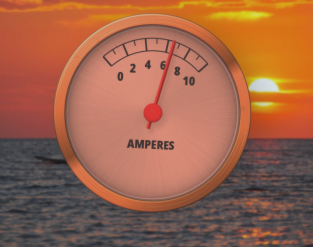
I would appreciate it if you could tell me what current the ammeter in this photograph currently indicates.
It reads 6.5 A
